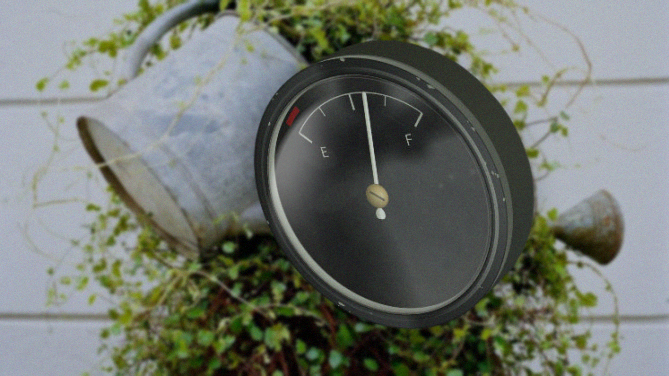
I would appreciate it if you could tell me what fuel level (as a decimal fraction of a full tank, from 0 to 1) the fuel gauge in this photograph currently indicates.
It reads 0.625
